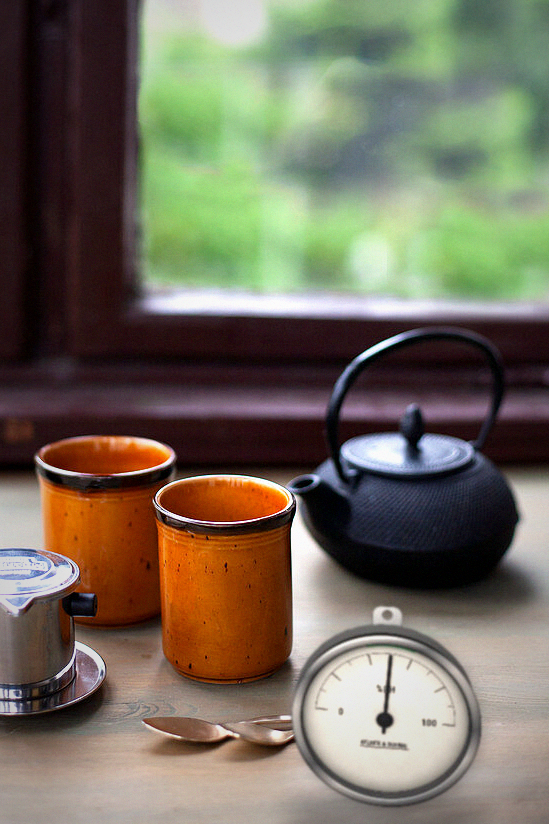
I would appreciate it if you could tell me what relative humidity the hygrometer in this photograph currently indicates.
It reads 50 %
